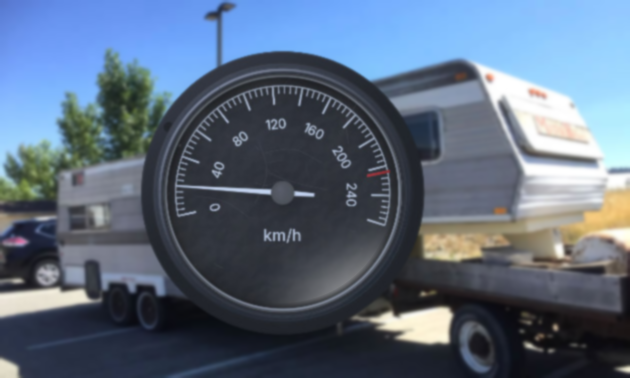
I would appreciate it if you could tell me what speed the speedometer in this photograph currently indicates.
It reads 20 km/h
